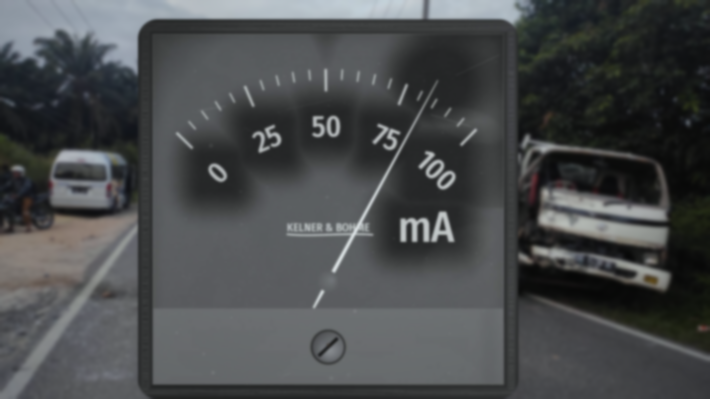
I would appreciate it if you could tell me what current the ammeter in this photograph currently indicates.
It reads 82.5 mA
